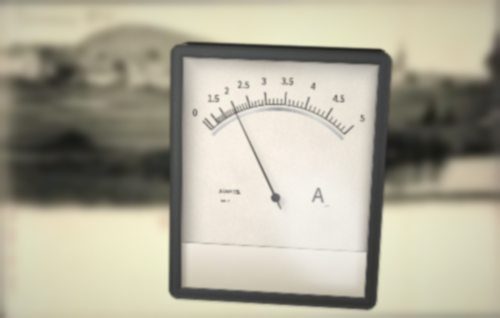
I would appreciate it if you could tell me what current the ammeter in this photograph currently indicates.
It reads 2 A
